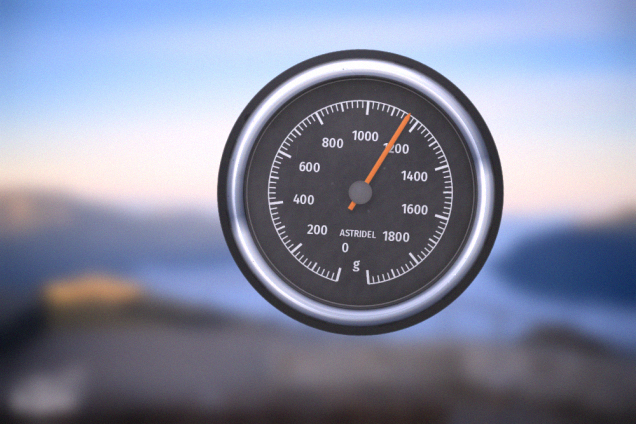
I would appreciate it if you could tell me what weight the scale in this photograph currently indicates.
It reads 1160 g
